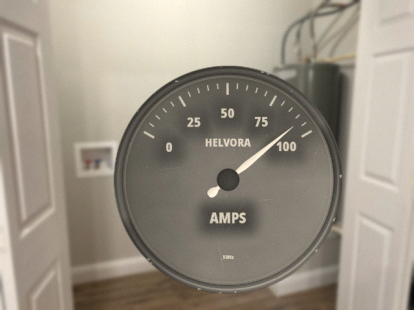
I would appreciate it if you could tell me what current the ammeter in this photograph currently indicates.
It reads 92.5 A
